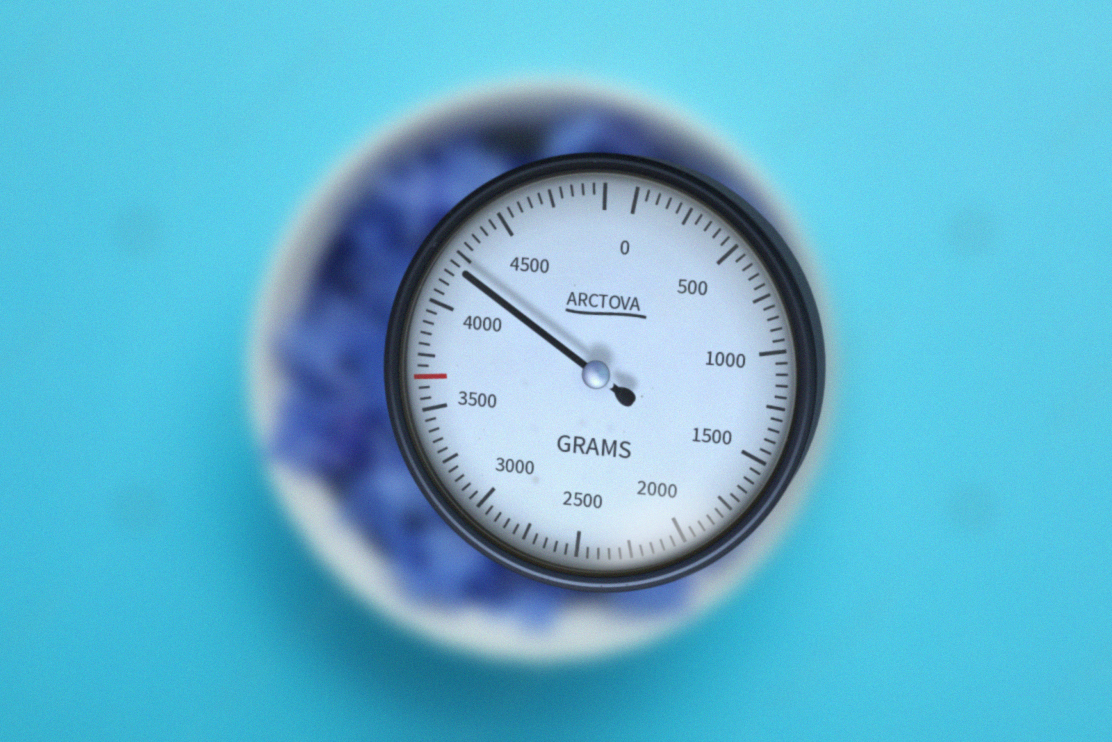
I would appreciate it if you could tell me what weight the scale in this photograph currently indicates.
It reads 4200 g
